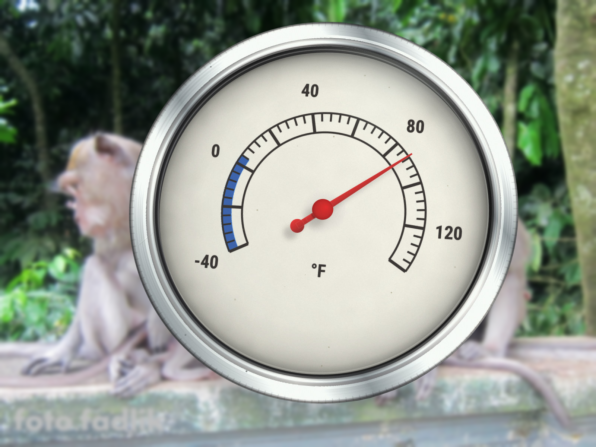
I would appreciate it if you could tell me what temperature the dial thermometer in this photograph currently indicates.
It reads 88 °F
